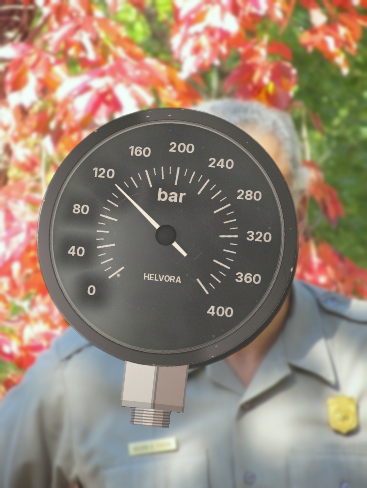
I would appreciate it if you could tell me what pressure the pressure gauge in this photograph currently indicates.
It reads 120 bar
